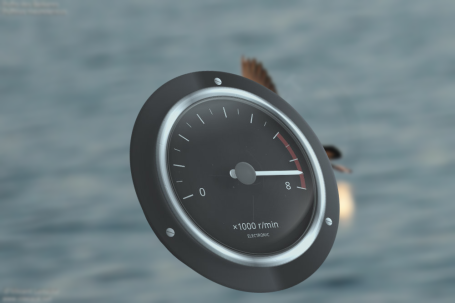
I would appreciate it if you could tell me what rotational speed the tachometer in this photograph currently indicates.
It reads 7500 rpm
